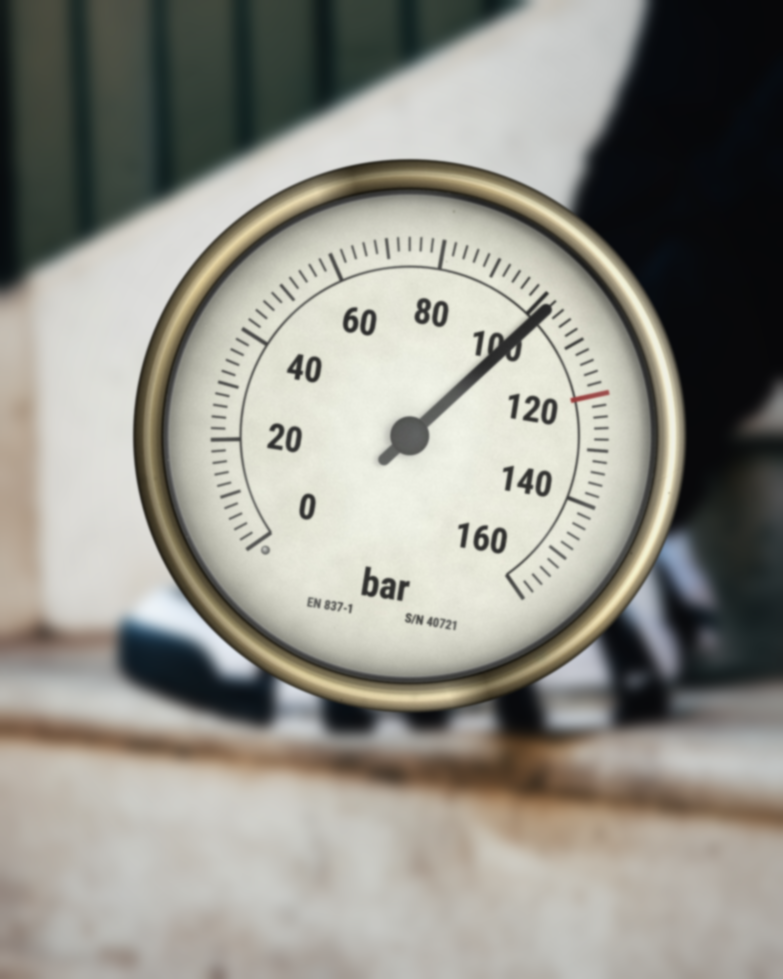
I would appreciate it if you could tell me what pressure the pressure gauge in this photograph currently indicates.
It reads 102 bar
